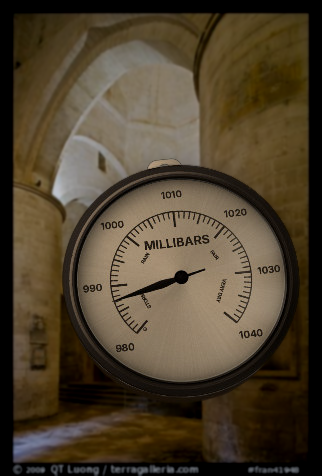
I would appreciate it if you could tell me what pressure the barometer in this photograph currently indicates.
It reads 987 mbar
